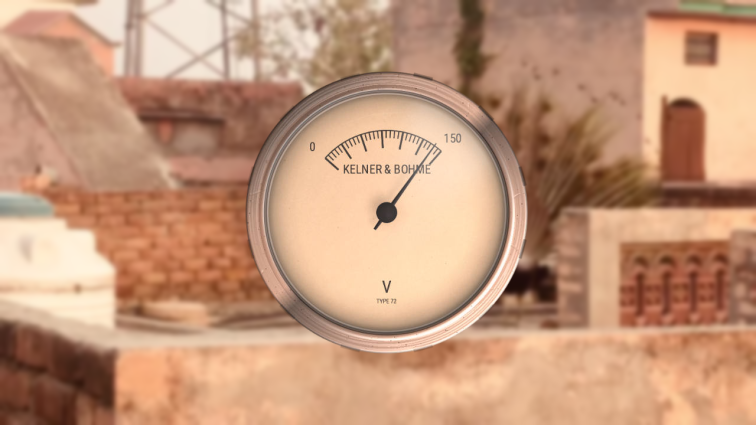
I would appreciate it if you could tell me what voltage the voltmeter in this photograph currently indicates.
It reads 140 V
